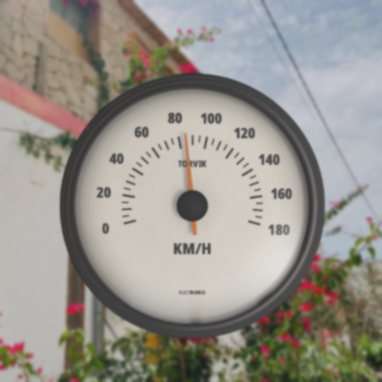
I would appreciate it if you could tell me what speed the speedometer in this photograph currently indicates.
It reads 85 km/h
